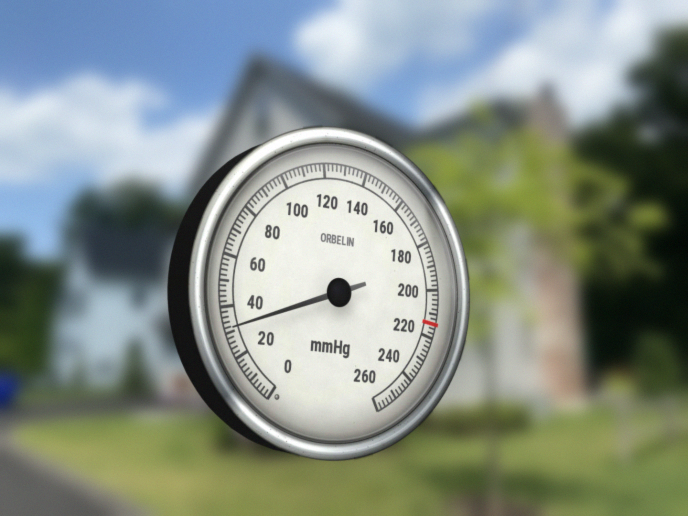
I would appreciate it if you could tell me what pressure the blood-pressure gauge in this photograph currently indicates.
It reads 32 mmHg
